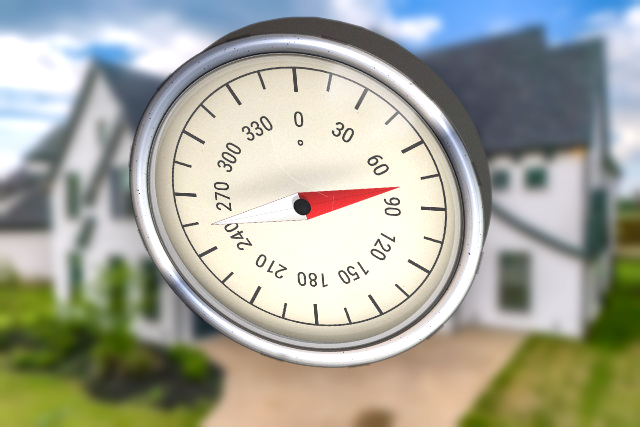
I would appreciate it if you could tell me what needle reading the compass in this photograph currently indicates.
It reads 75 °
